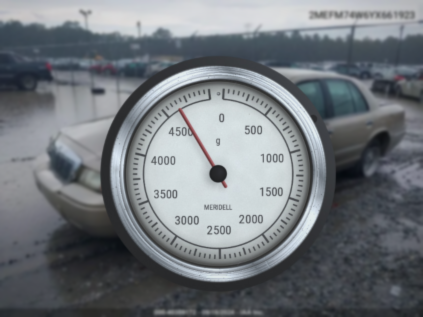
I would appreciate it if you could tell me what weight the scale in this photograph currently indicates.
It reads 4650 g
